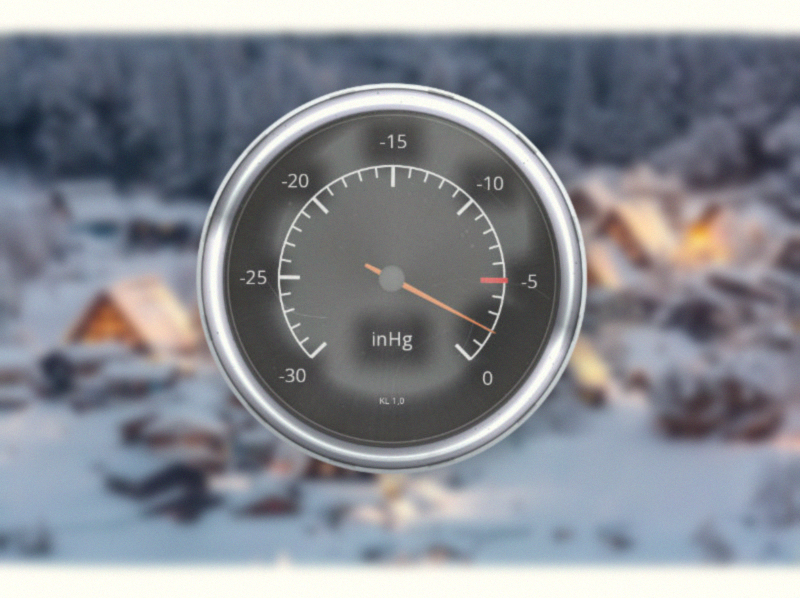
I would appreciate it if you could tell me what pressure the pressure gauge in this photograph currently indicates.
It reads -2 inHg
